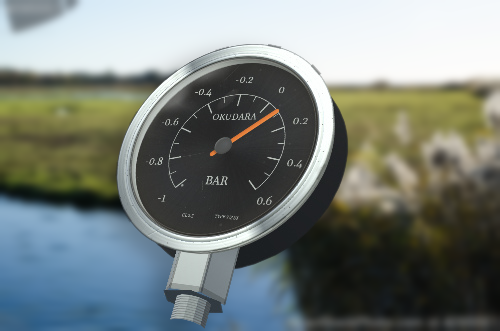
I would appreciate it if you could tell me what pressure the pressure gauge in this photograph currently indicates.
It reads 0.1 bar
